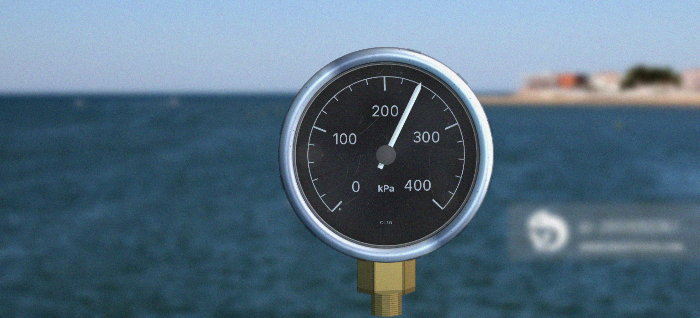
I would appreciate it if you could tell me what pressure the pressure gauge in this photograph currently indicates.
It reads 240 kPa
